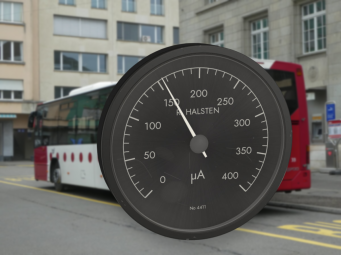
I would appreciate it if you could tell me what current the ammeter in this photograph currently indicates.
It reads 155 µA
